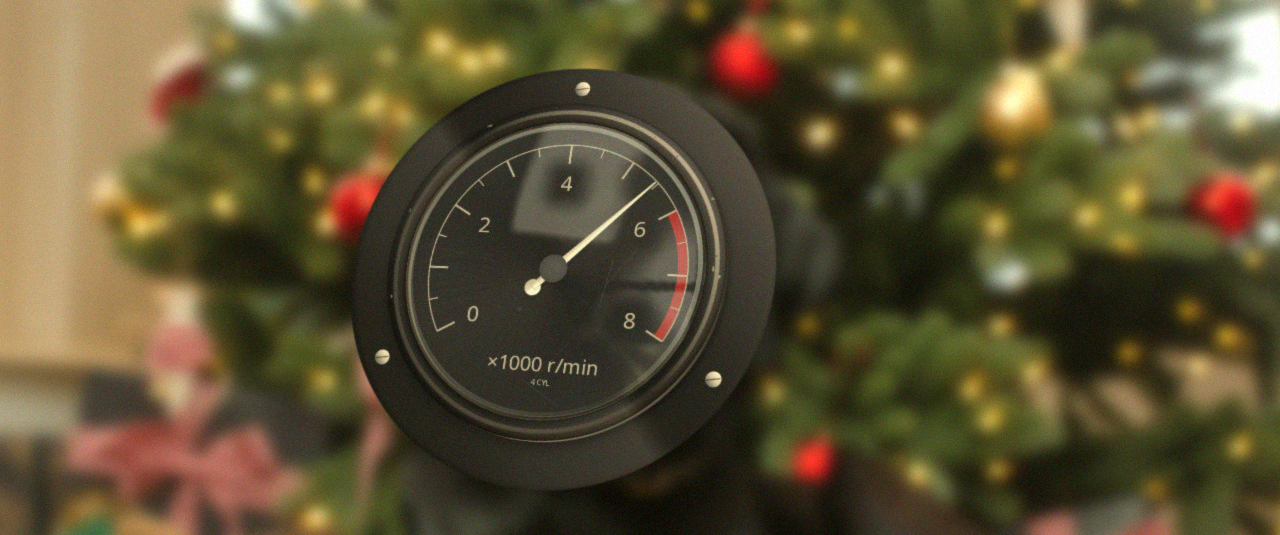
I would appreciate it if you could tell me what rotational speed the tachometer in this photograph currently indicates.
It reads 5500 rpm
